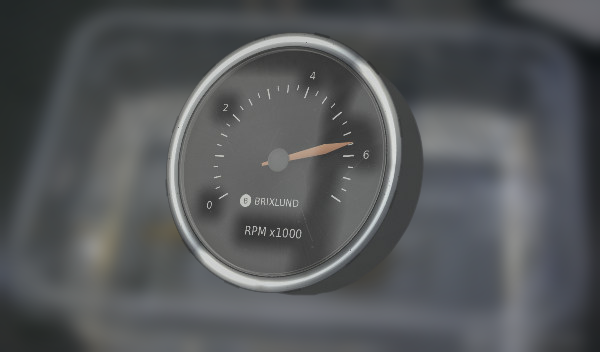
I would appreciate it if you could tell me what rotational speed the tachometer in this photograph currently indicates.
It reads 5750 rpm
